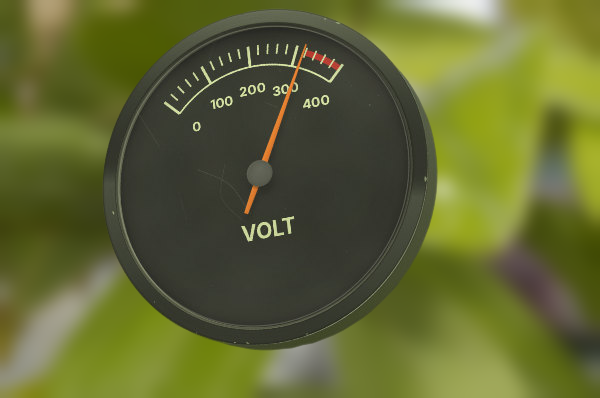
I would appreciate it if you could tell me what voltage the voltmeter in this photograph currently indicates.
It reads 320 V
